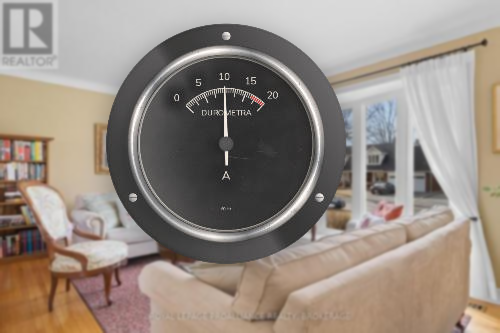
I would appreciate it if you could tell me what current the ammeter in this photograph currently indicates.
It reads 10 A
